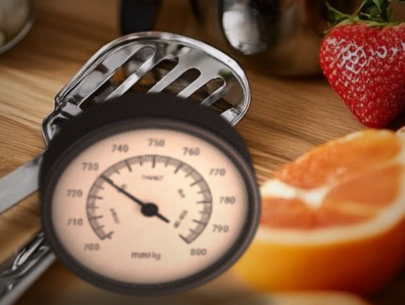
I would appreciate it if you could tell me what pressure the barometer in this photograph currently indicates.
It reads 730 mmHg
